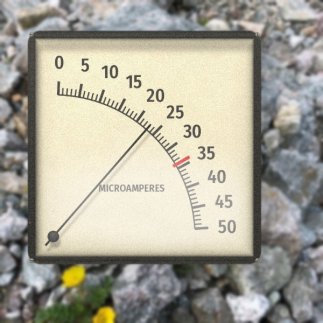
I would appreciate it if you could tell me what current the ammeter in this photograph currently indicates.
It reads 23 µA
